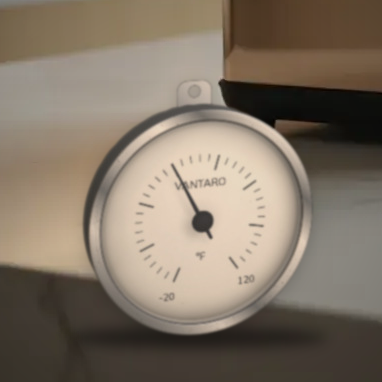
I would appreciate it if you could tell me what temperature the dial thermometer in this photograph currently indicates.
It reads 40 °F
